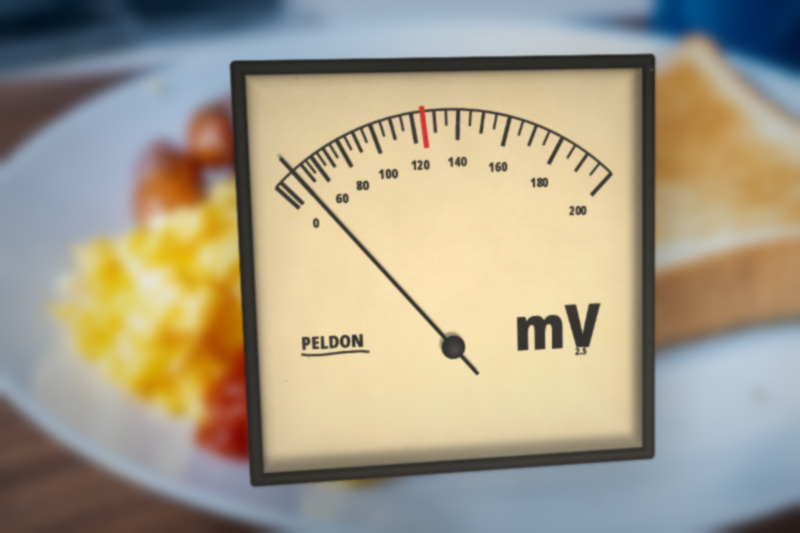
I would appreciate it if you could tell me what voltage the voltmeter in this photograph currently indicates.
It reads 40 mV
